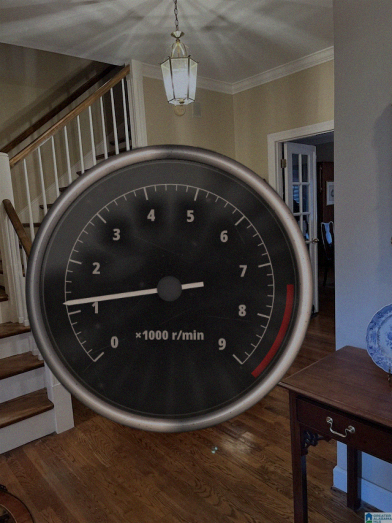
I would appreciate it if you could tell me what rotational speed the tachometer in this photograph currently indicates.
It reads 1200 rpm
